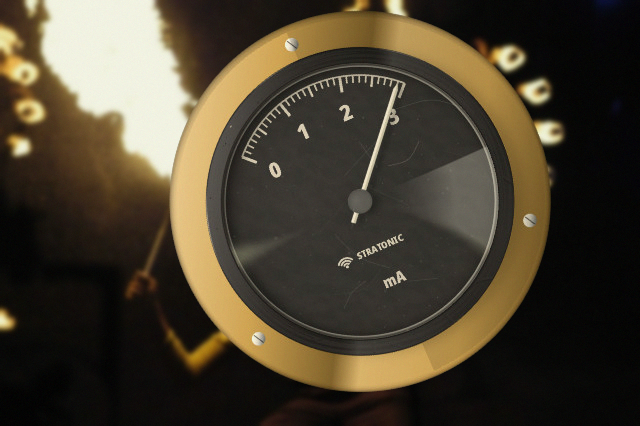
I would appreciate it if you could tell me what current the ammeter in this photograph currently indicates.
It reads 2.9 mA
